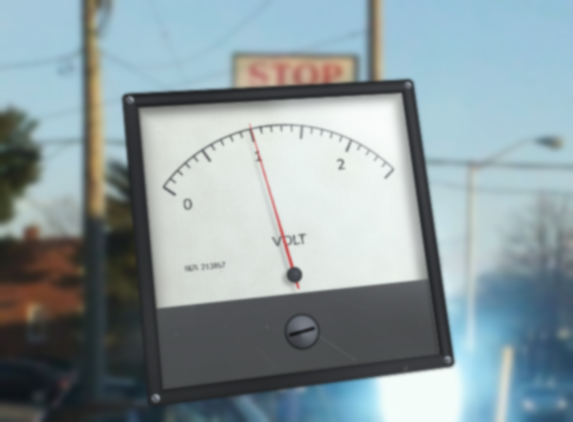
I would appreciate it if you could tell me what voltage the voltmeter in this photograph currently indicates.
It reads 1 V
